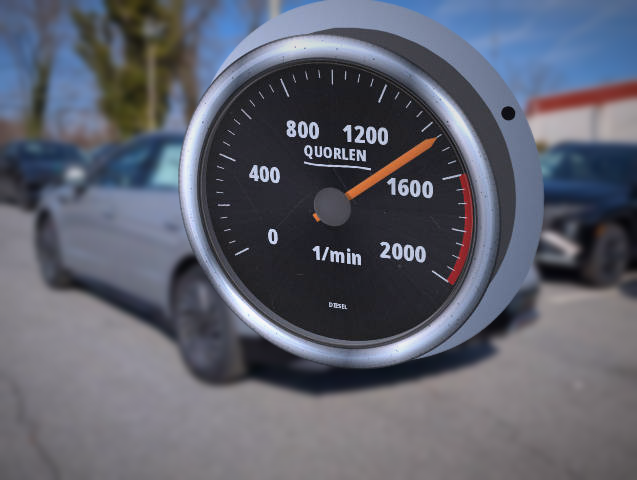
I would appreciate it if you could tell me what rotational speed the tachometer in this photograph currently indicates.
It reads 1450 rpm
